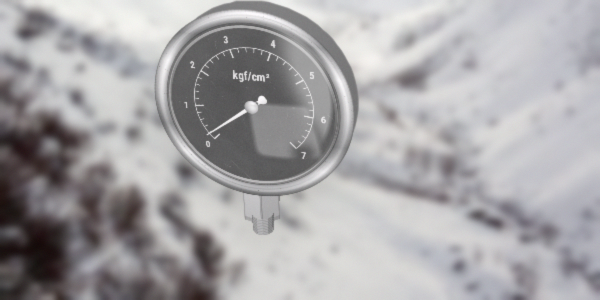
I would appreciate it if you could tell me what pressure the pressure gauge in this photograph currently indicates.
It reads 0.2 kg/cm²
